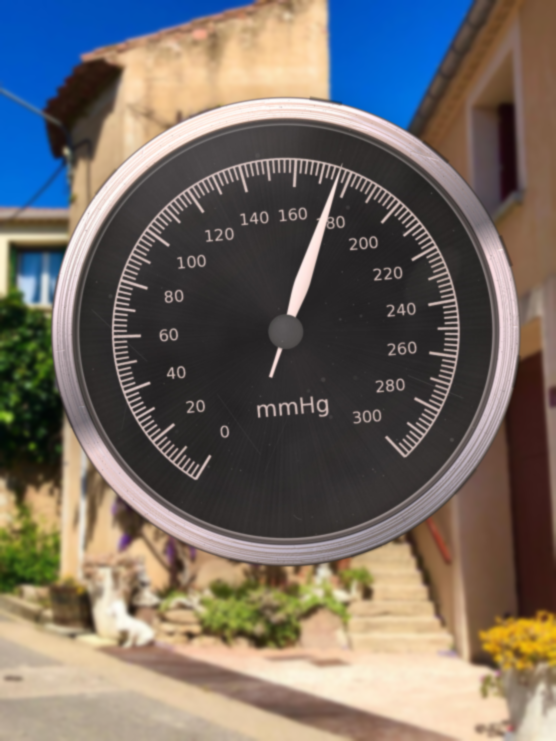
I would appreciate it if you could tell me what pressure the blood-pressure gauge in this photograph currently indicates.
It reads 176 mmHg
